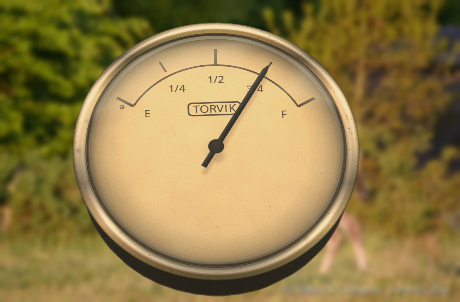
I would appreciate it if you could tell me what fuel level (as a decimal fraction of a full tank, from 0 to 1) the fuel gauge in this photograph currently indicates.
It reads 0.75
